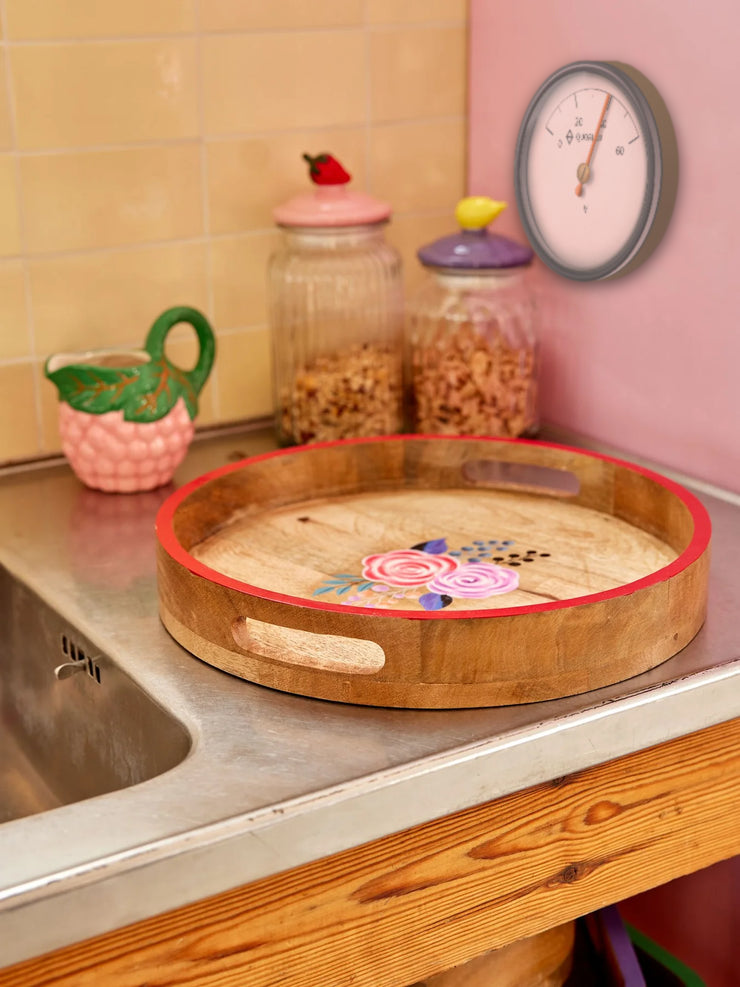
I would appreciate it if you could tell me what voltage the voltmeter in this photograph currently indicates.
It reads 40 V
